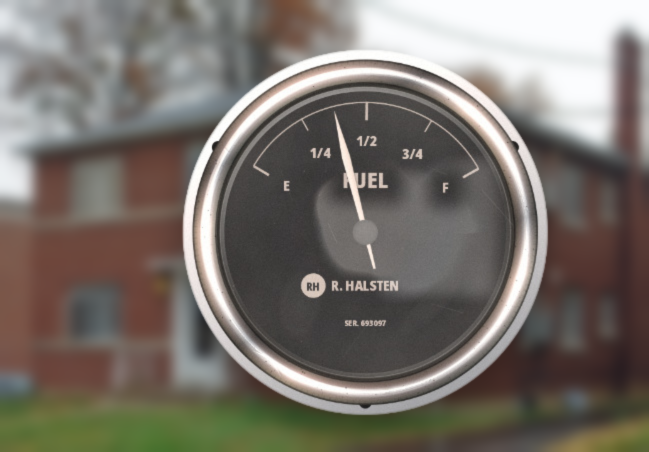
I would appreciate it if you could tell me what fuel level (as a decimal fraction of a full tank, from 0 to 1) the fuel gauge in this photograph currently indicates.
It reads 0.375
